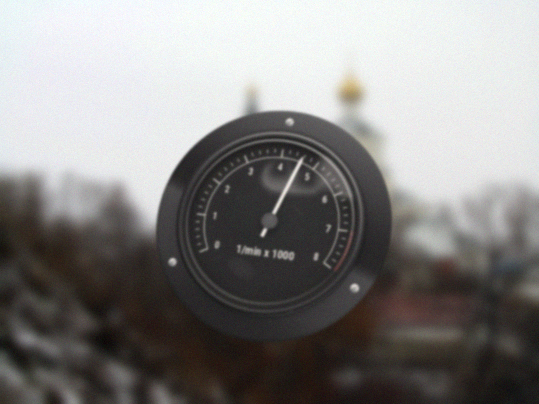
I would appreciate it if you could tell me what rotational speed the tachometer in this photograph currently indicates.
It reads 4600 rpm
